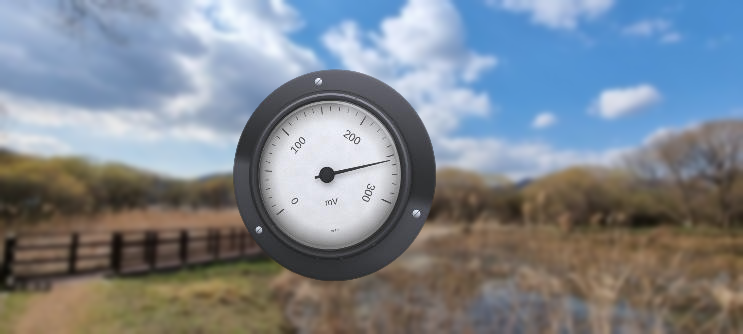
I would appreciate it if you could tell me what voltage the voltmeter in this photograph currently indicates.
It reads 255 mV
